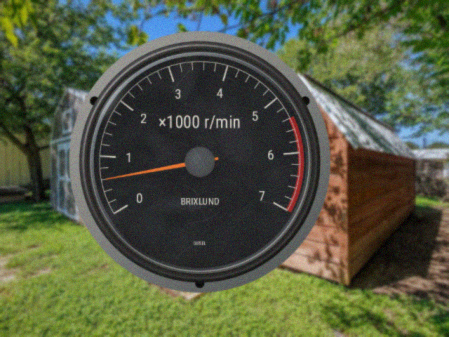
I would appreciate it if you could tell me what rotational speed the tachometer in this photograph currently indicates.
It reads 600 rpm
